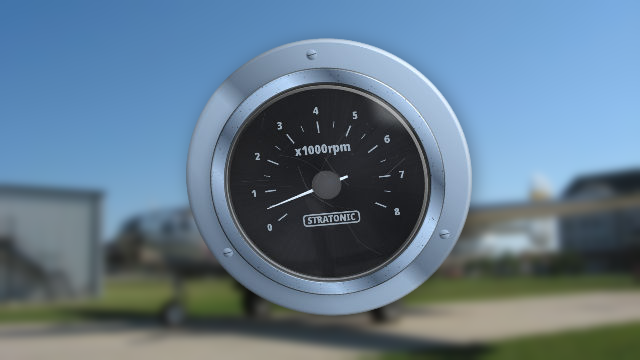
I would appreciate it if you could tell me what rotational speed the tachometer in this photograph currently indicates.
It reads 500 rpm
